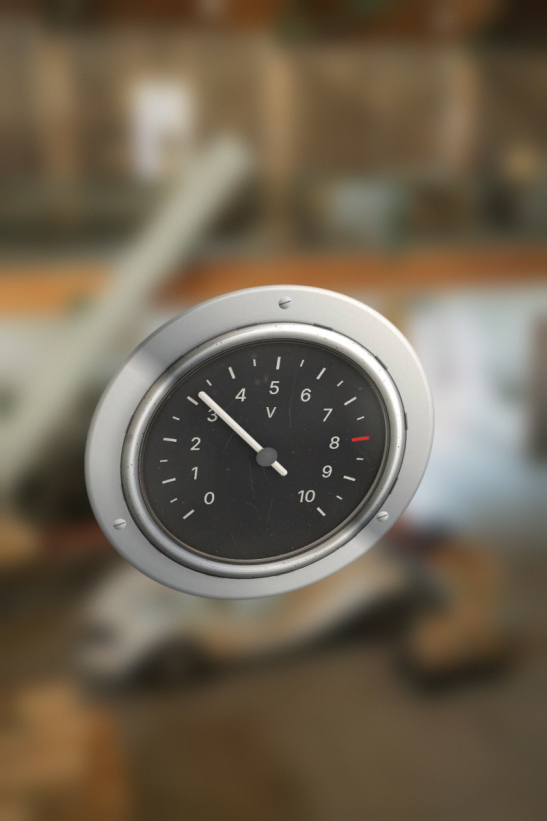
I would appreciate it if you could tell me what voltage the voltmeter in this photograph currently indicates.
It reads 3.25 V
